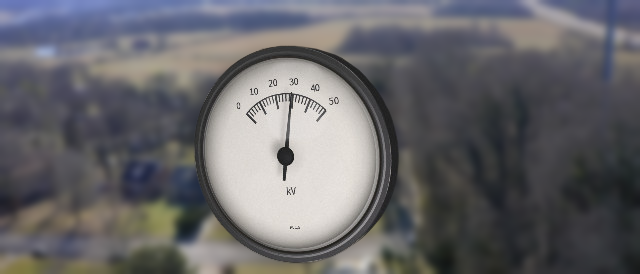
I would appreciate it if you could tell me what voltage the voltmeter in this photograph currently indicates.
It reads 30 kV
